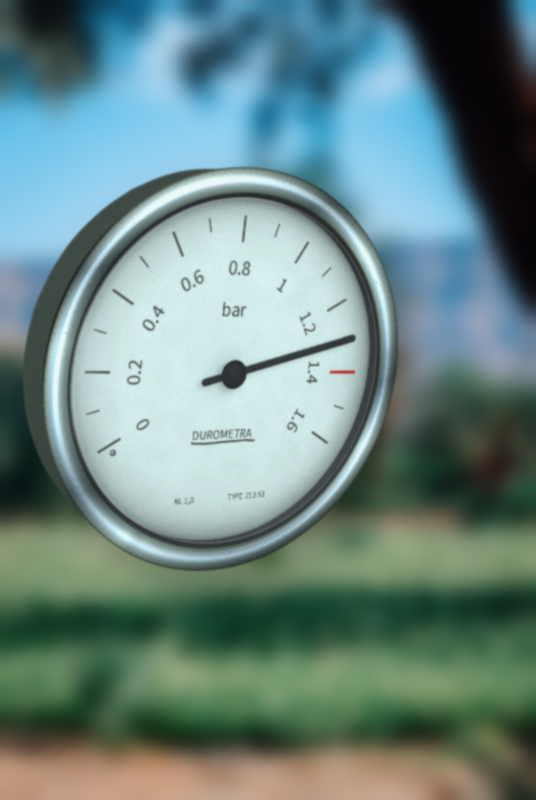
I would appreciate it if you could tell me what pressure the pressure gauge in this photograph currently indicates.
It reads 1.3 bar
